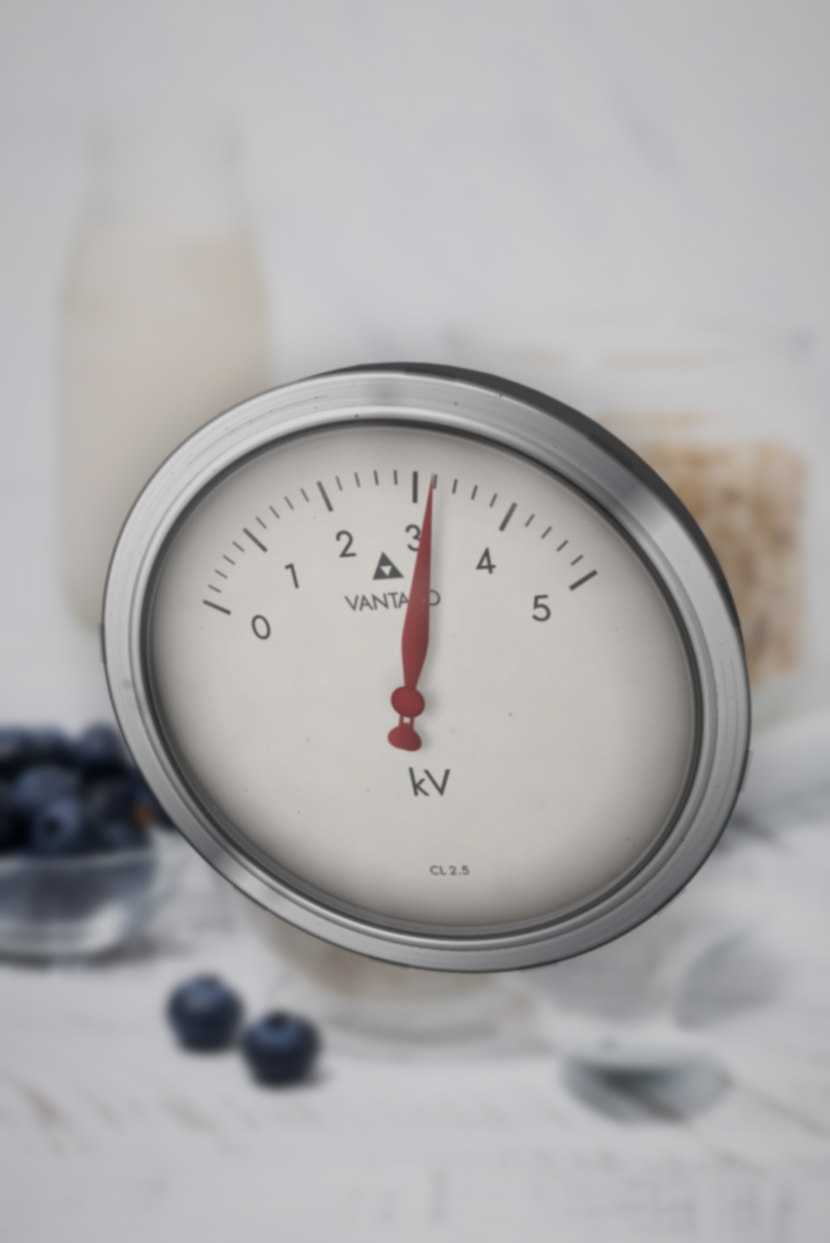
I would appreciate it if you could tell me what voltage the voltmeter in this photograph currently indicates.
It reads 3.2 kV
